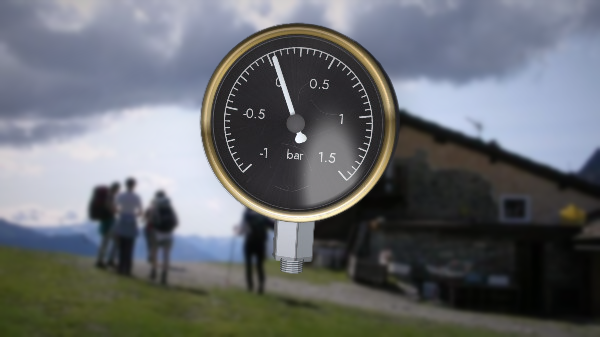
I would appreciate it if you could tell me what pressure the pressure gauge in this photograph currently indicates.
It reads 0.05 bar
